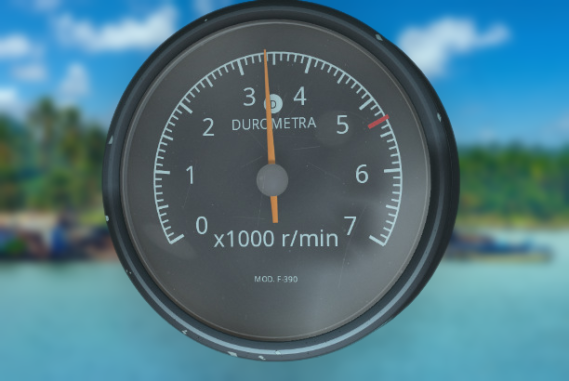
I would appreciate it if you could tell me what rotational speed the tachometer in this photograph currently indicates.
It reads 3400 rpm
